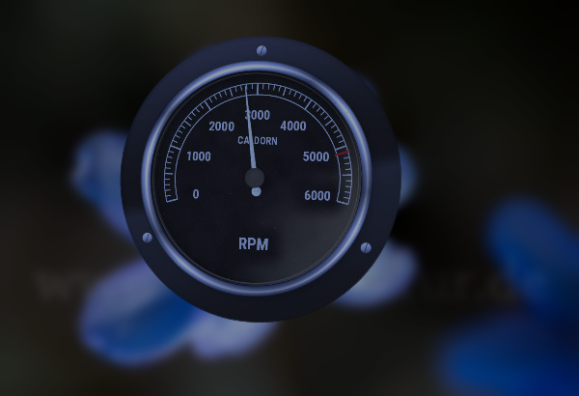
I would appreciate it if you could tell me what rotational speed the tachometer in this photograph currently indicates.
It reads 2800 rpm
